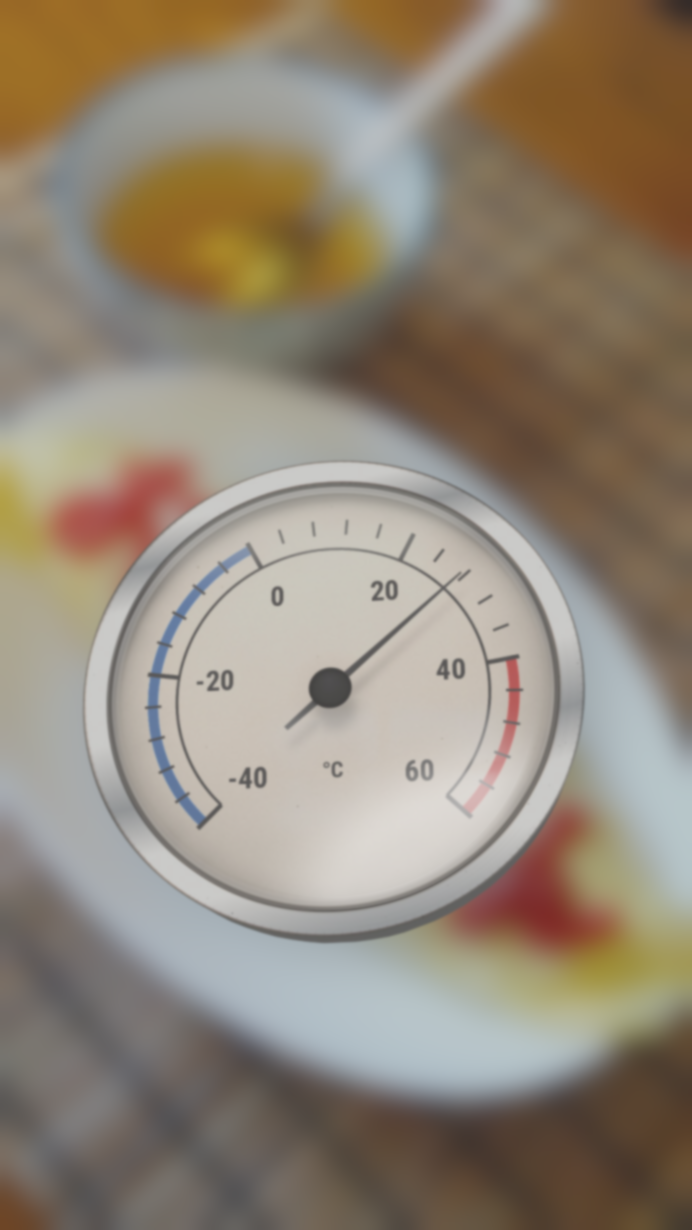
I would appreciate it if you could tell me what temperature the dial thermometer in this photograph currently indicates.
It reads 28 °C
